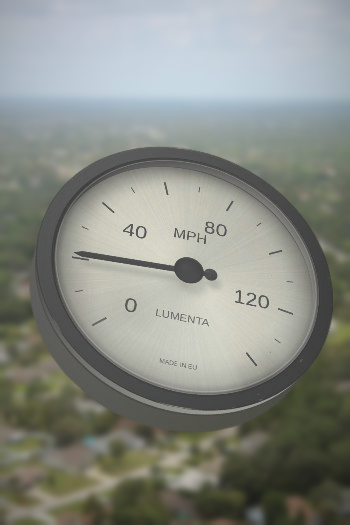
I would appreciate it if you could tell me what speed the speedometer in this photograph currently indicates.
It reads 20 mph
